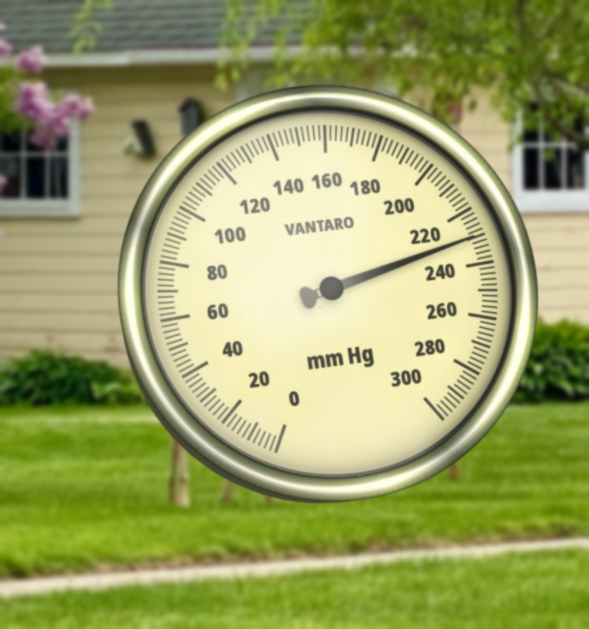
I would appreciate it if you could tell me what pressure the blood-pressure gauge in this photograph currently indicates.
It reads 230 mmHg
